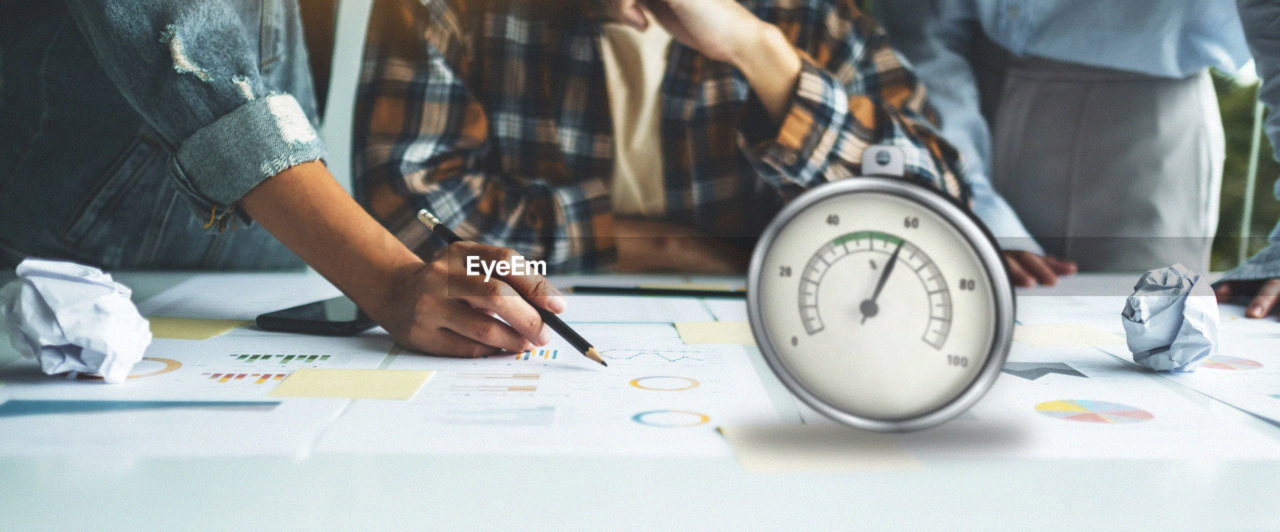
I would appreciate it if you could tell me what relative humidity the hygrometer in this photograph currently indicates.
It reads 60 %
